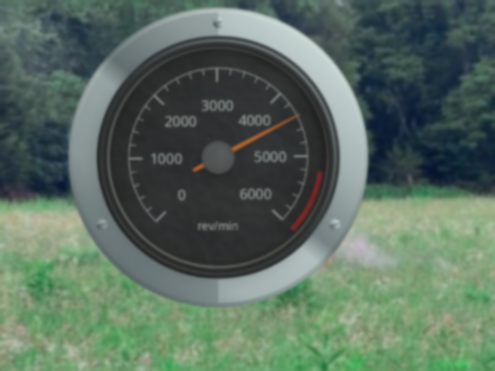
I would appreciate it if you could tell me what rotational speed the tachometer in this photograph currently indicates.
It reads 4400 rpm
